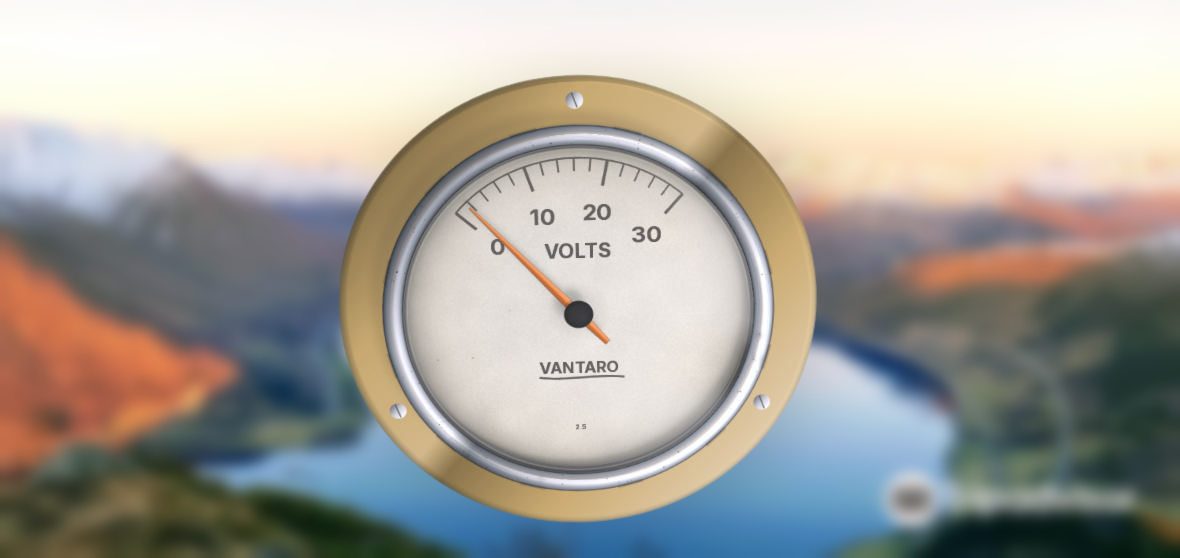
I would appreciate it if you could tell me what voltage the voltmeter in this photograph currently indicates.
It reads 2 V
